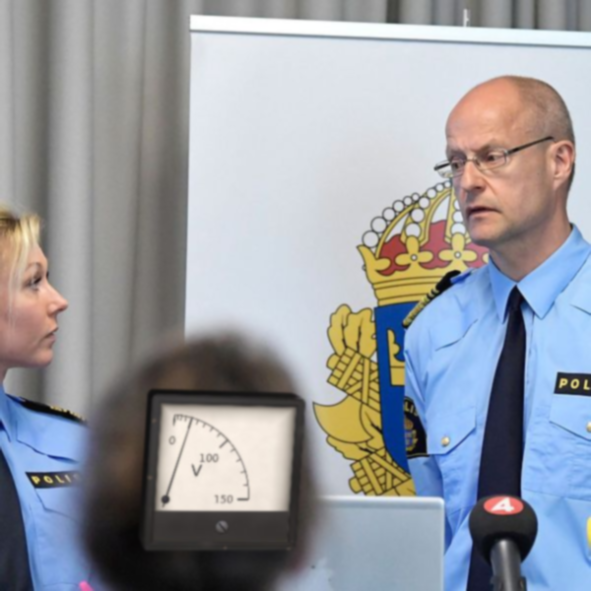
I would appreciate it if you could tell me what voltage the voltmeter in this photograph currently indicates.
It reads 50 V
